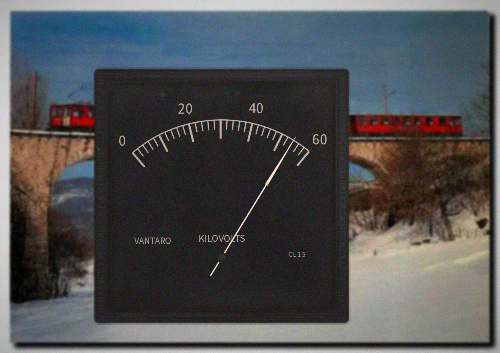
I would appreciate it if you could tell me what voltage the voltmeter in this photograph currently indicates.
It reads 54 kV
